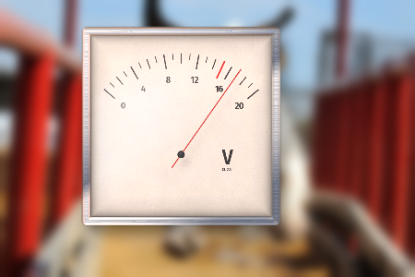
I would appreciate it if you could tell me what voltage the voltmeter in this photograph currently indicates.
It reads 17 V
